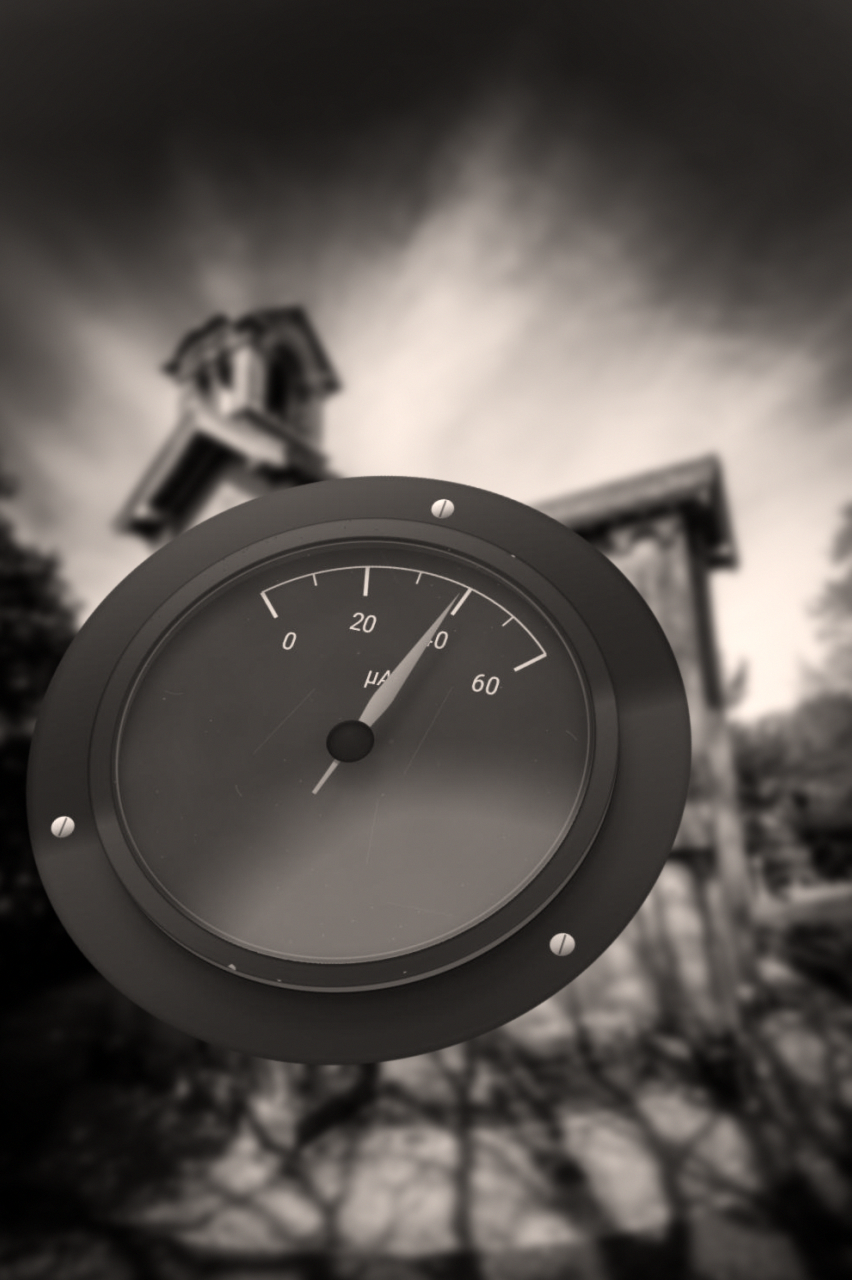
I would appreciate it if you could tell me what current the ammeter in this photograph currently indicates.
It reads 40 µA
